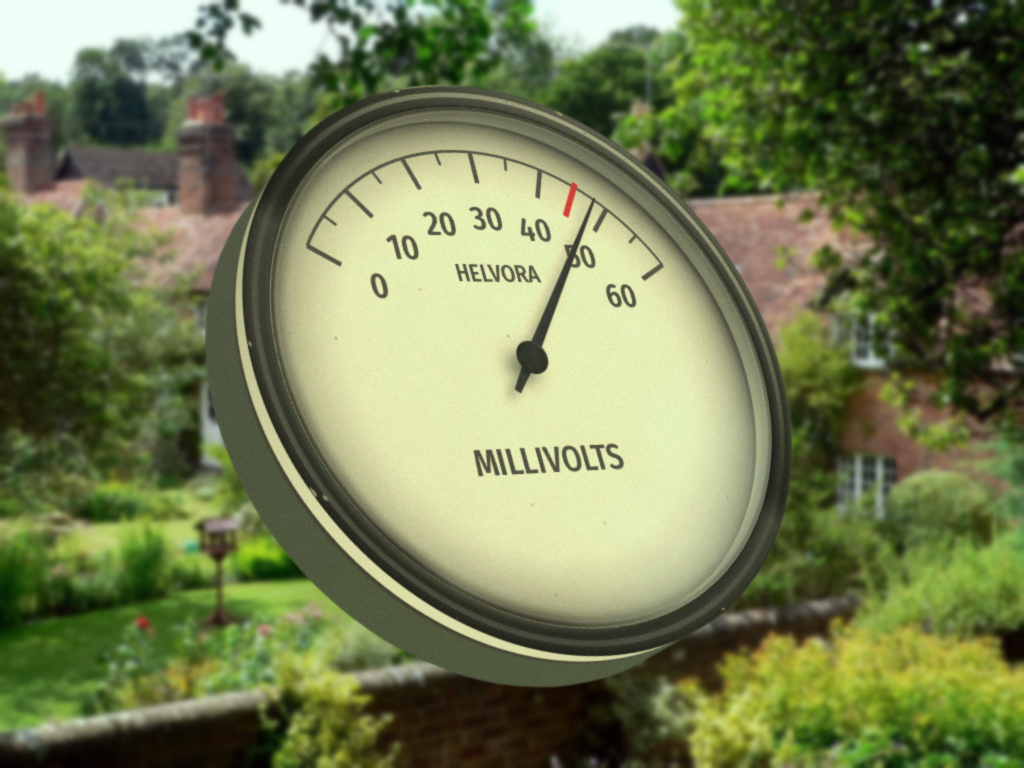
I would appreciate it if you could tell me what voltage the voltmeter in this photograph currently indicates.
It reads 47.5 mV
